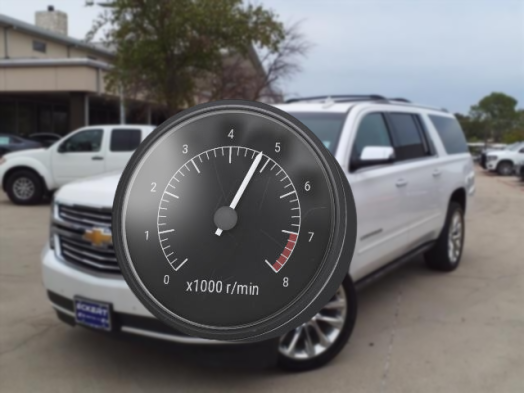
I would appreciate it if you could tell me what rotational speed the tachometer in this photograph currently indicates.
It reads 4800 rpm
